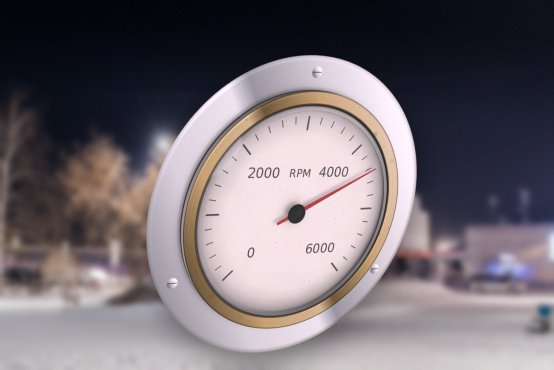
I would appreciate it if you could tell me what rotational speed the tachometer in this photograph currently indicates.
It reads 4400 rpm
